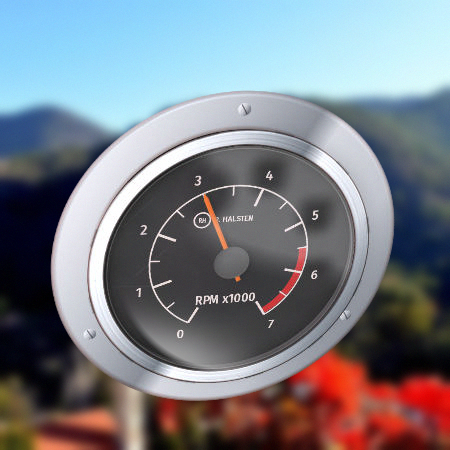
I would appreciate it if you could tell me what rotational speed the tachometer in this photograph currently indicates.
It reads 3000 rpm
